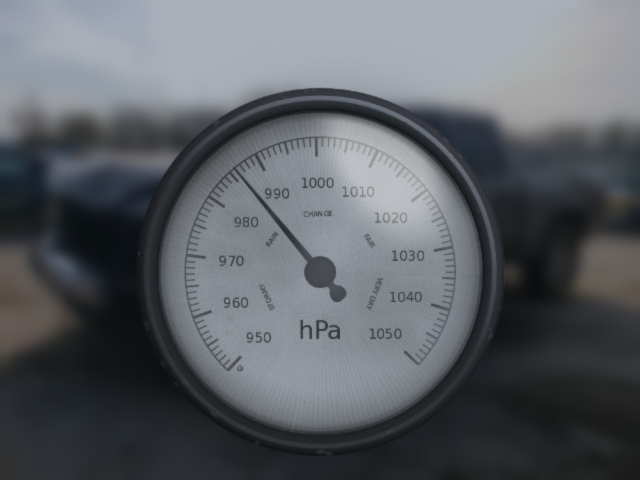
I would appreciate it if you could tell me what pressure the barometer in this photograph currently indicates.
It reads 986 hPa
